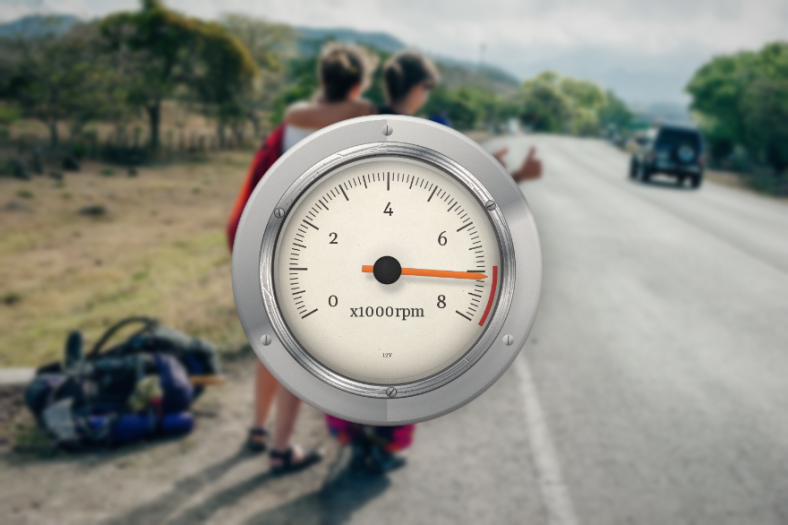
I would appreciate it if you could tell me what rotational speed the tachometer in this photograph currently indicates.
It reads 7100 rpm
